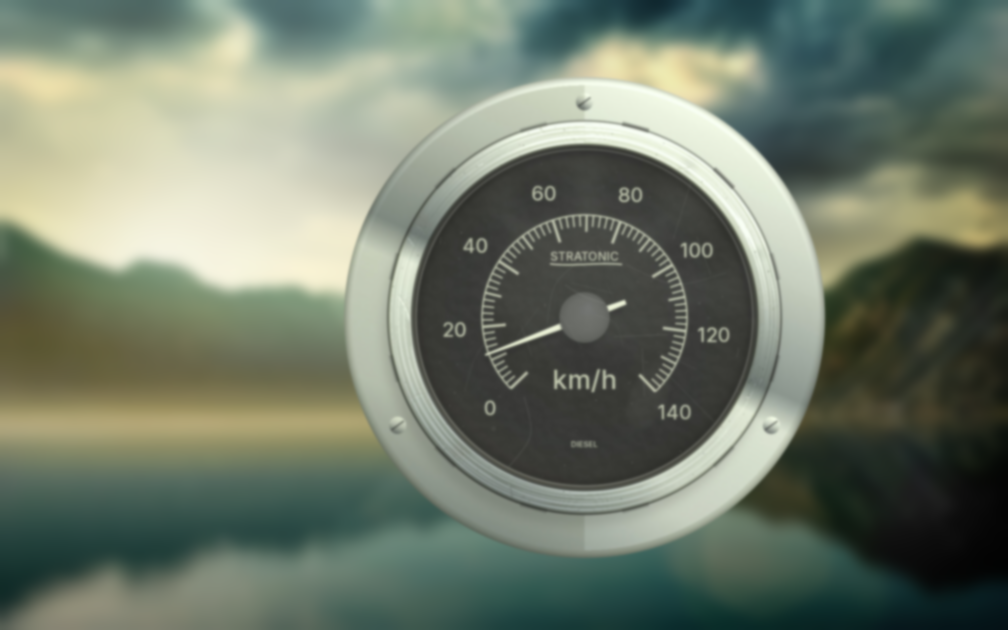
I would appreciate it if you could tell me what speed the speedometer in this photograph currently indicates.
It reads 12 km/h
